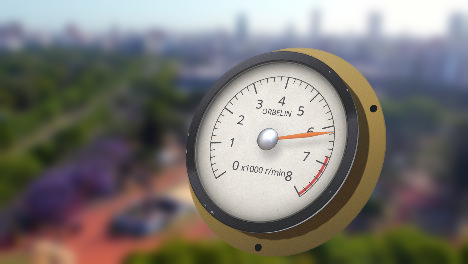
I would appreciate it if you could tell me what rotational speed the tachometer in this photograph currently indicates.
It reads 6200 rpm
